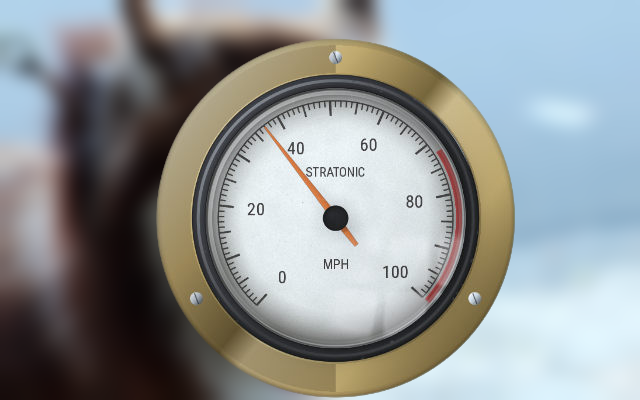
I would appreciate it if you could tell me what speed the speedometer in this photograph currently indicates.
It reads 37 mph
